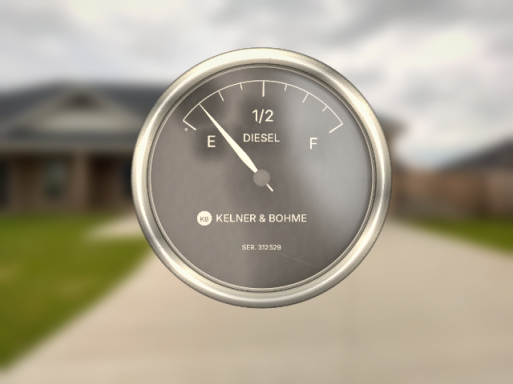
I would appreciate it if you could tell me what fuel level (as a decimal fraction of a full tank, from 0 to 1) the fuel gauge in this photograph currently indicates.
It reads 0.125
